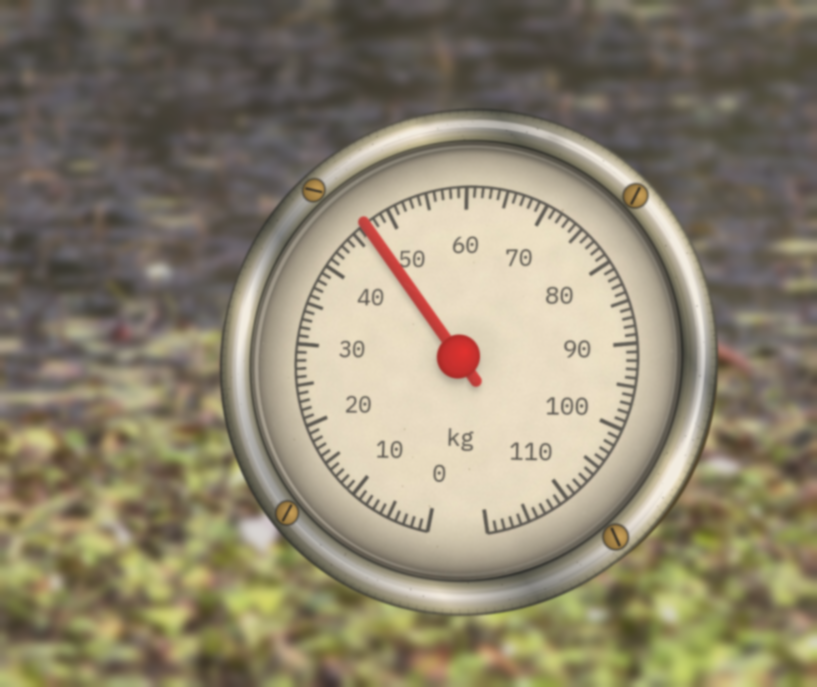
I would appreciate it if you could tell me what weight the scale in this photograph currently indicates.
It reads 47 kg
